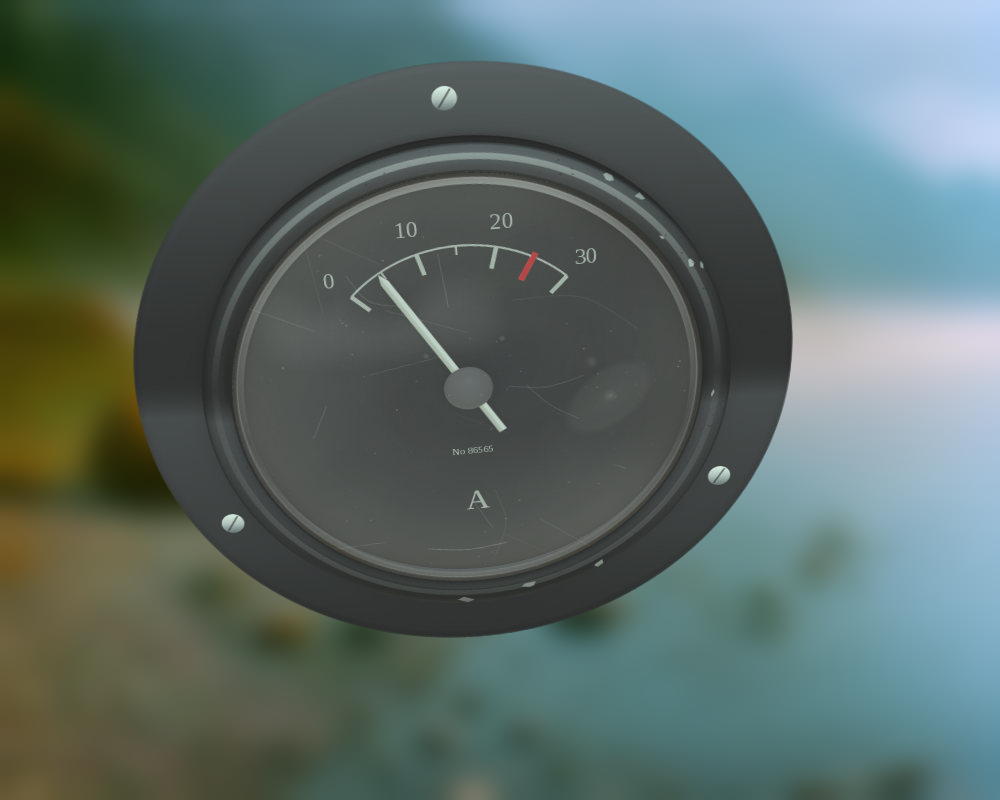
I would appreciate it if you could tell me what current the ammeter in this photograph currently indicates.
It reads 5 A
